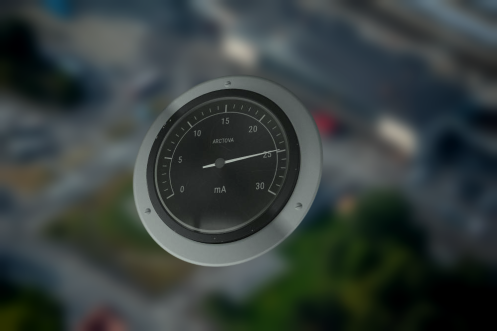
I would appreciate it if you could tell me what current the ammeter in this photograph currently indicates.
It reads 25 mA
